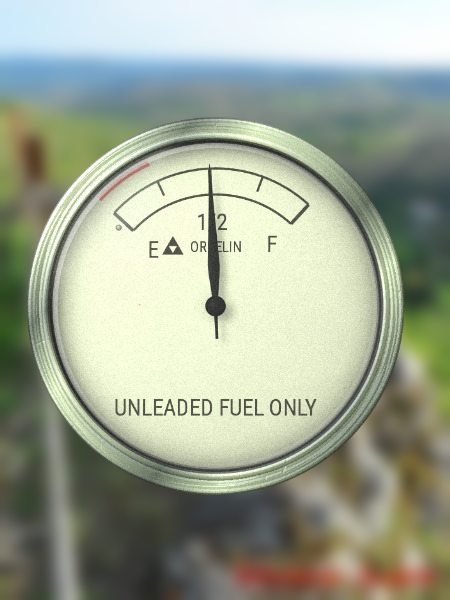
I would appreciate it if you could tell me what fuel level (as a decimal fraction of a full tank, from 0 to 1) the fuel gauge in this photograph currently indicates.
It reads 0.5
